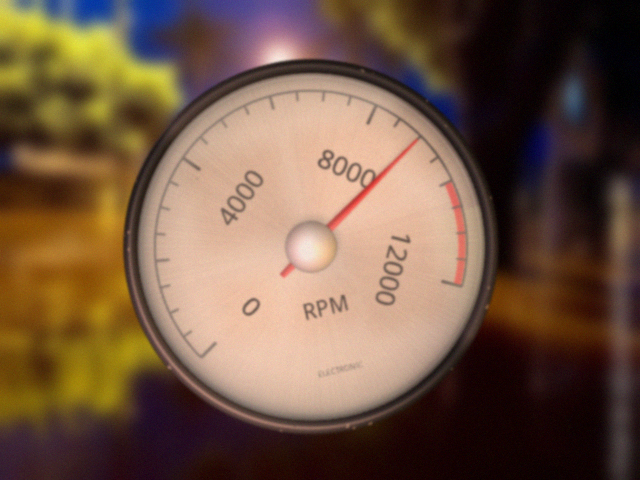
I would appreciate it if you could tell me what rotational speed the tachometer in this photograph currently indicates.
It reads 9000 rpm
